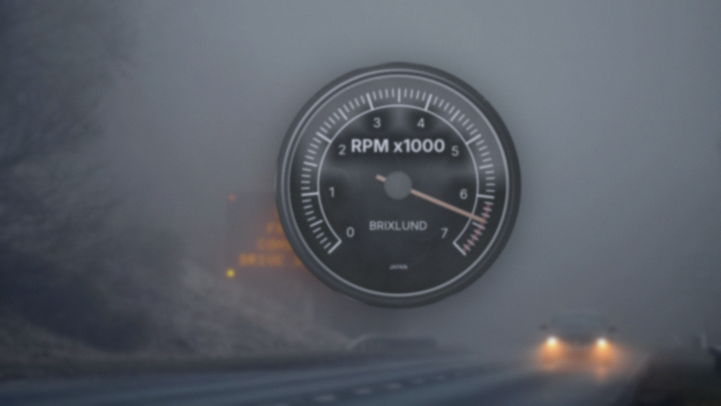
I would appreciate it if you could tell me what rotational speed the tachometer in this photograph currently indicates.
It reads 6400 rpm
